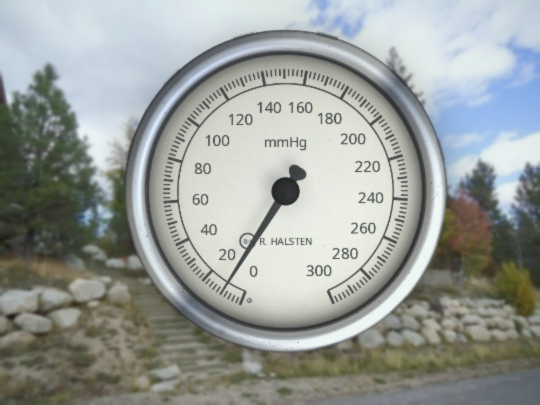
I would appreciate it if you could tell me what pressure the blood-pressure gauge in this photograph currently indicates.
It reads 10 mmHg
